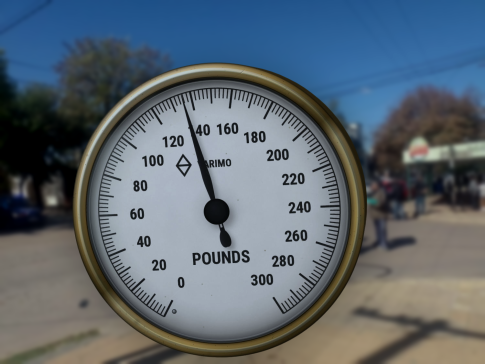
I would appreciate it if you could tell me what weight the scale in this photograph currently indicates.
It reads 136 lb
